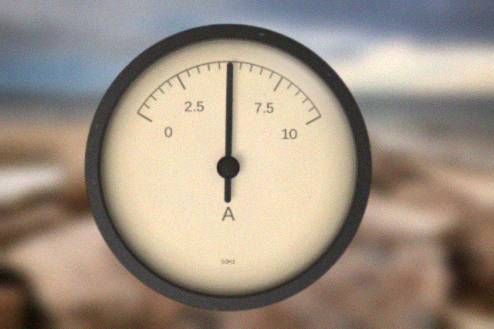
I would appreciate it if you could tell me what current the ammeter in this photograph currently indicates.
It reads 5 A
